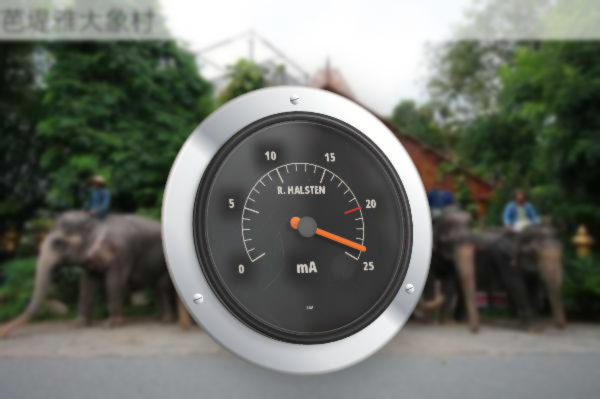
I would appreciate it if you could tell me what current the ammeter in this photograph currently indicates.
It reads 24 mA
